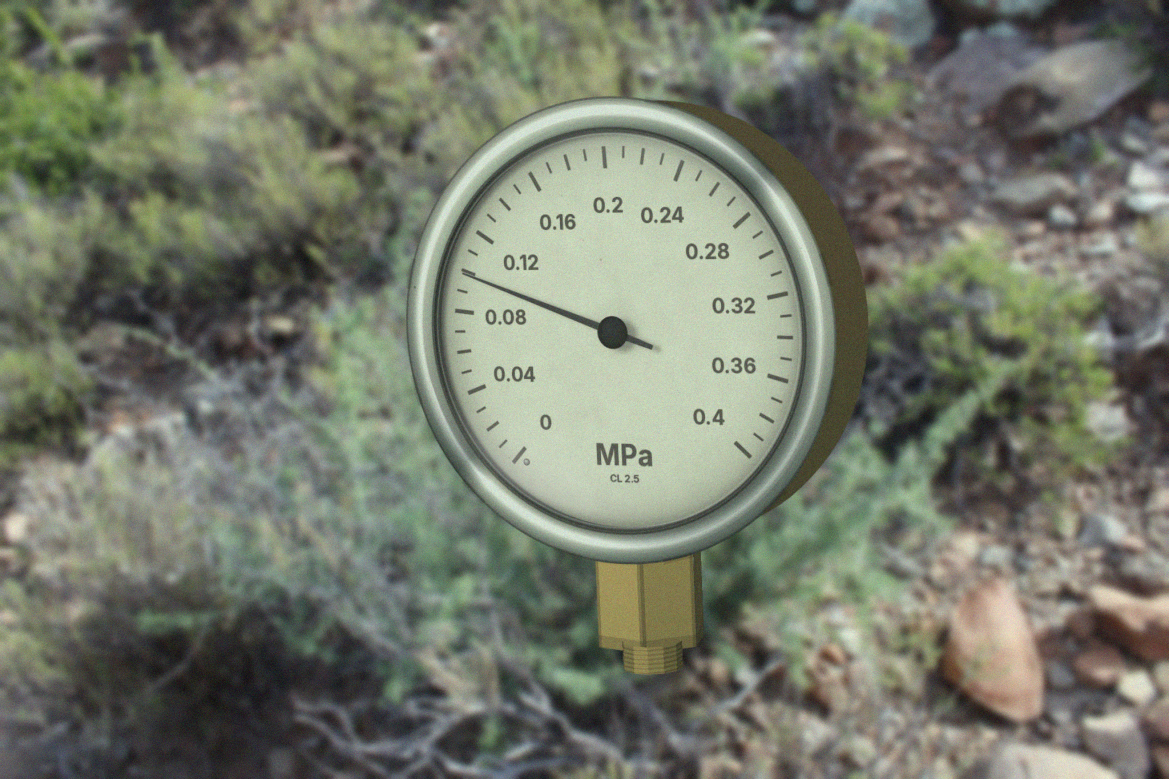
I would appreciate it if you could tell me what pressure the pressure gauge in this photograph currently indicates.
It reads 0.1 MPa
